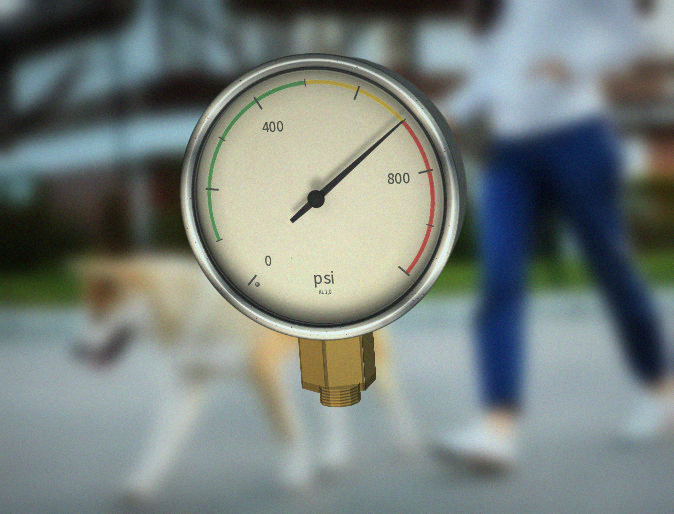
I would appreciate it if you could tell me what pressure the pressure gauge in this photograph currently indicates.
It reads 700 psi
